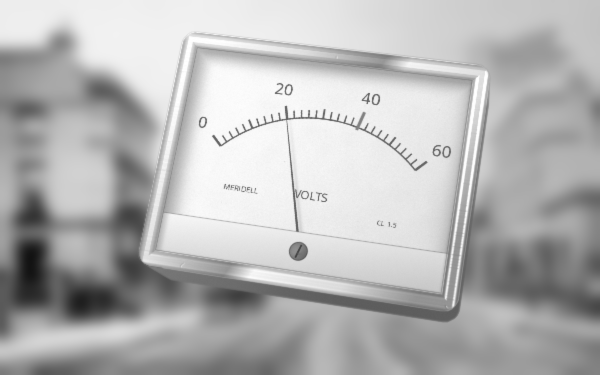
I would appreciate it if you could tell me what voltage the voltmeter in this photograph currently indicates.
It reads 20 V
